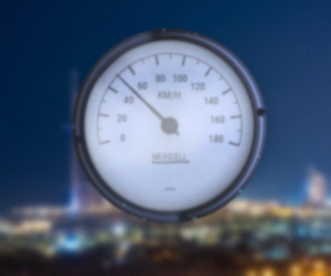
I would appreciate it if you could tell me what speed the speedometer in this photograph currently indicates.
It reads 50 km/h
